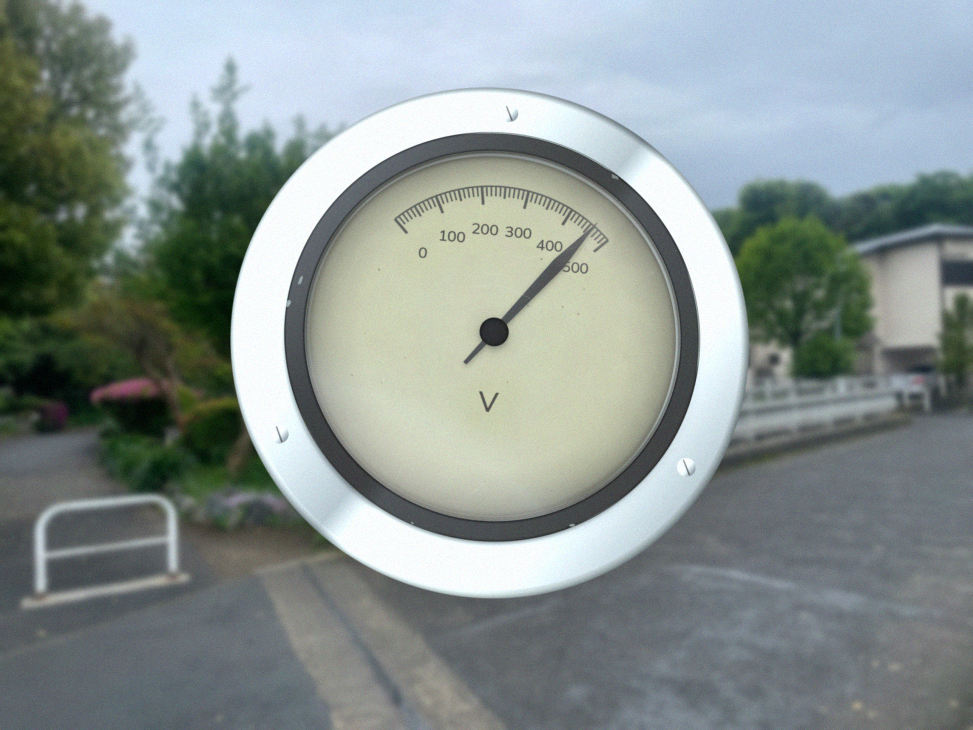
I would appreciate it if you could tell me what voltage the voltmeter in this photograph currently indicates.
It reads 460 V
